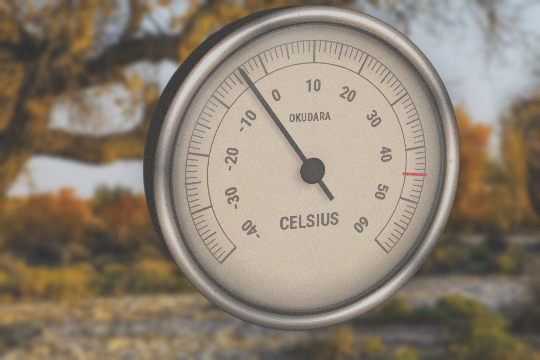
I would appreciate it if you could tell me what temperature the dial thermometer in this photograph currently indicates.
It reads -4 °C
